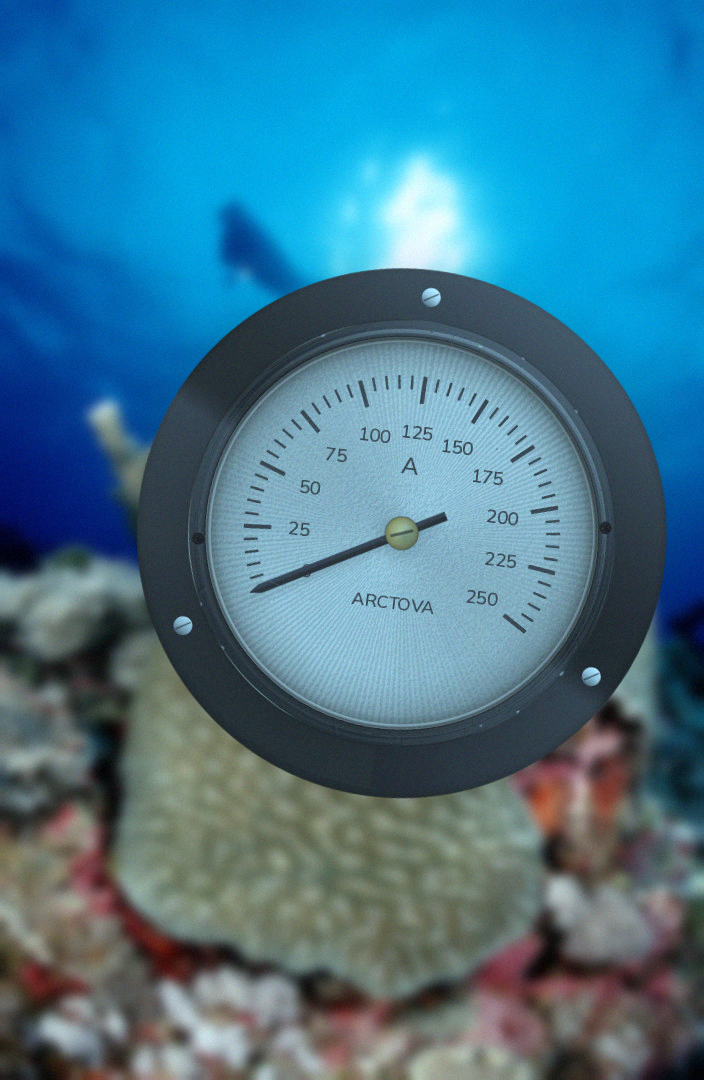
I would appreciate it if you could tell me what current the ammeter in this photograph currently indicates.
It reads 0 A
